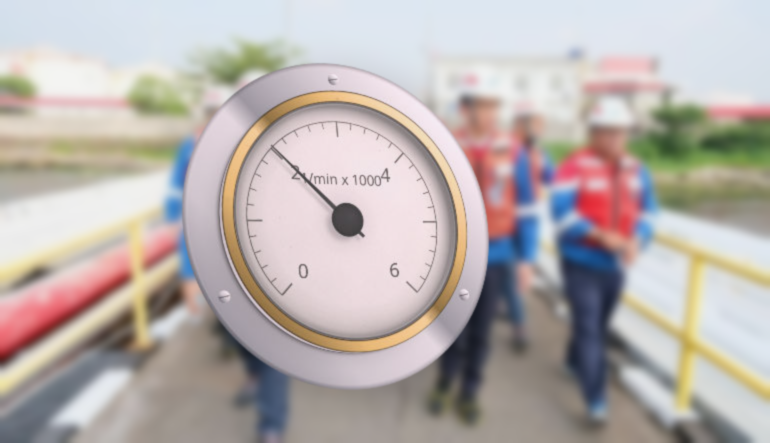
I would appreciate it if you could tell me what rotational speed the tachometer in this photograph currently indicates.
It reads 2000 rpm
